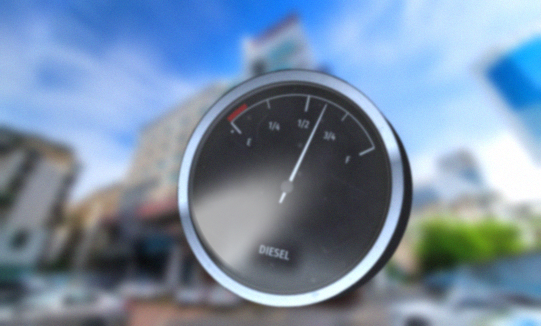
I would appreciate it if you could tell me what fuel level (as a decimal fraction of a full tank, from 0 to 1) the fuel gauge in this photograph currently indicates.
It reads 0.625
